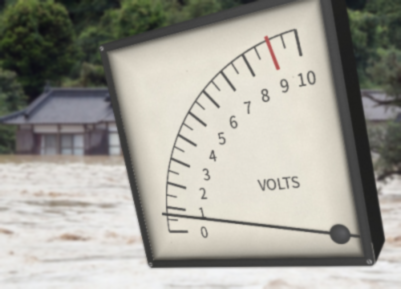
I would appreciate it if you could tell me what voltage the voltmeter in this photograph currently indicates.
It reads 0.75 V
